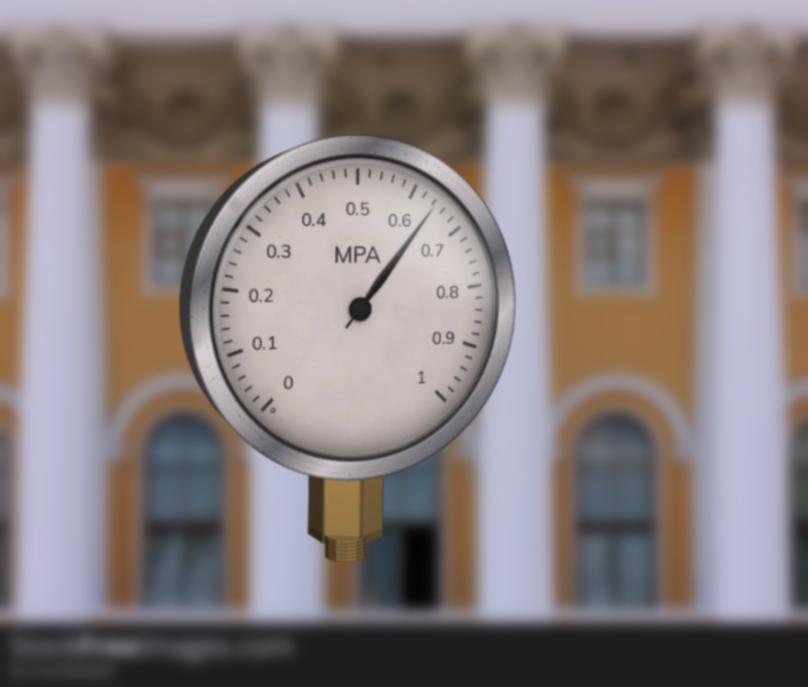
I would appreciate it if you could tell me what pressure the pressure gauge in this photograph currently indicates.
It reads 0.64 MPa
